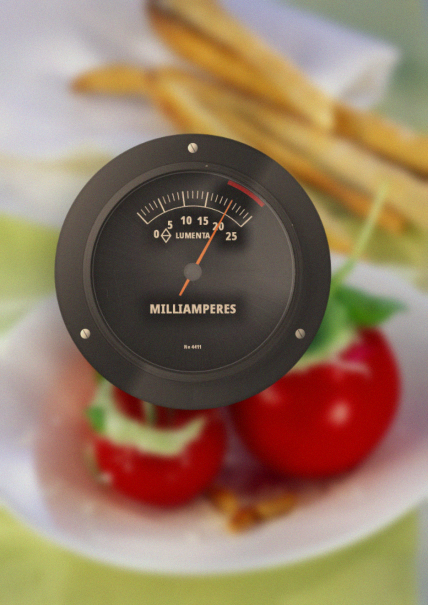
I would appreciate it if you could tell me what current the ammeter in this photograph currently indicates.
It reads 20 mA
